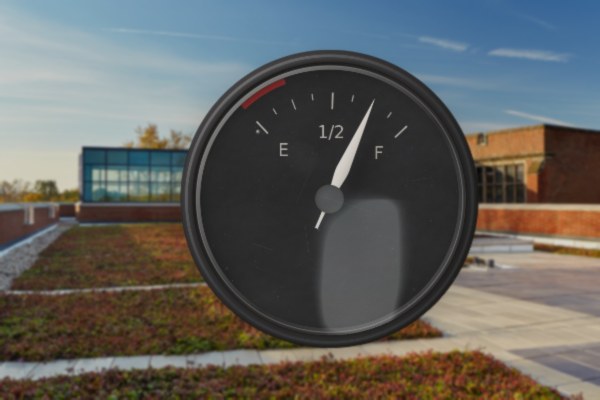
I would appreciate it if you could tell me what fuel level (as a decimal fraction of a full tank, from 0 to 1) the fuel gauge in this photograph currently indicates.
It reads 0.75
